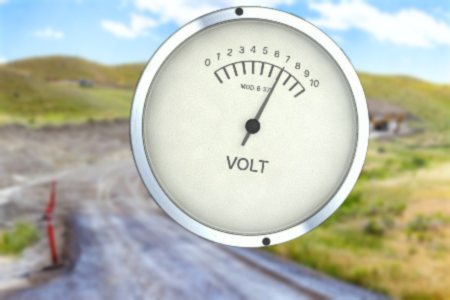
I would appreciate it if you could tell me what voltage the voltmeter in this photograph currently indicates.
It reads 7 V
